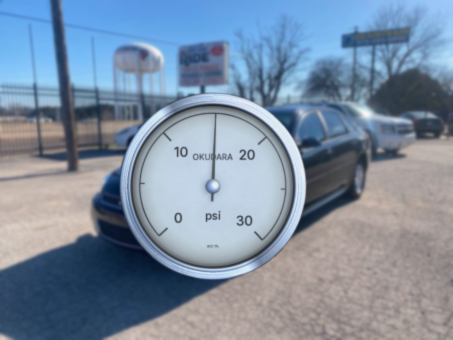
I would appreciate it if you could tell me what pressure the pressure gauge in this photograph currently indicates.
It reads 15 psi
